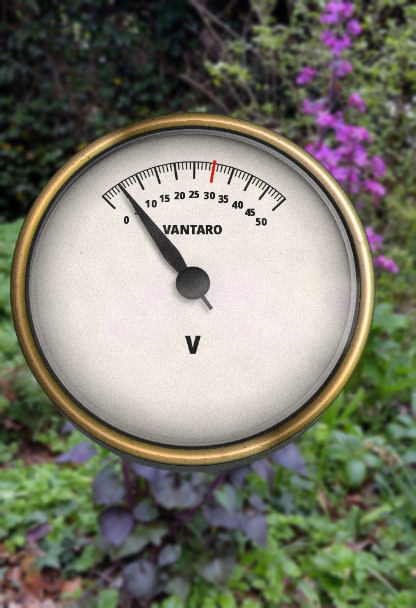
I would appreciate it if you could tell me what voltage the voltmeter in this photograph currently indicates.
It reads 5 V
